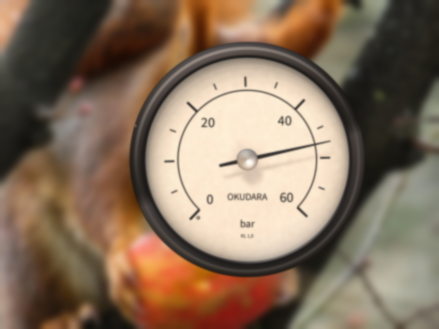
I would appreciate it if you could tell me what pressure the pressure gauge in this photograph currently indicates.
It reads 47.5 bar
